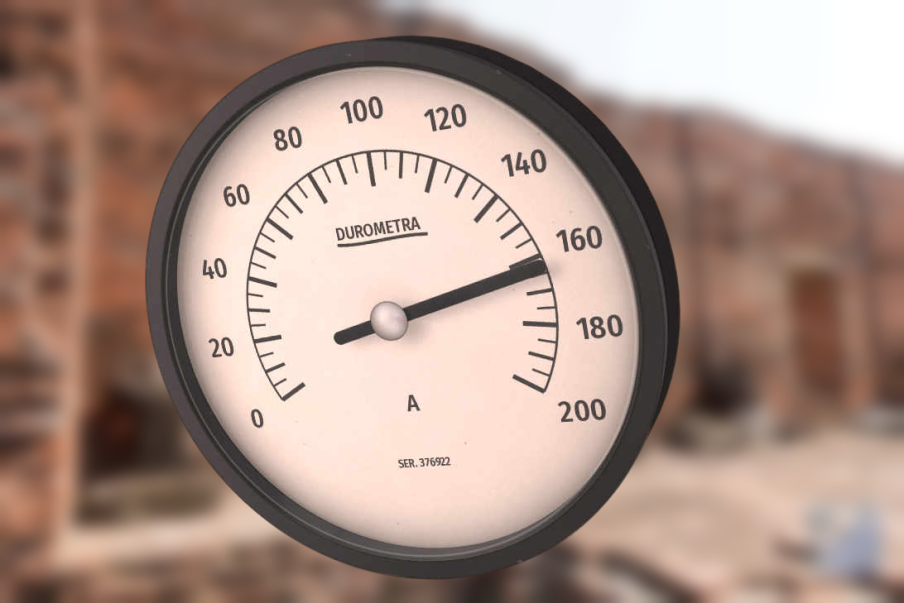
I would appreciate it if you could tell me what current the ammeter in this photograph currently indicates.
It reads 162.5 A
